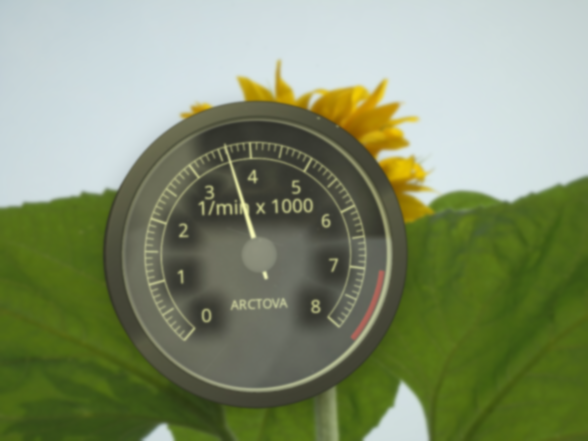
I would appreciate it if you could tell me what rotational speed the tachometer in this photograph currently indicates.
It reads 3600 rpm
